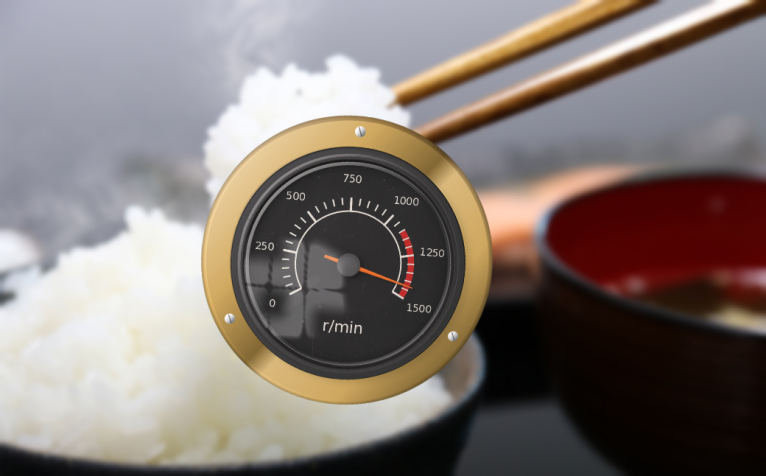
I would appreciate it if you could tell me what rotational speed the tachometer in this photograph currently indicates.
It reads 1425 rpm
